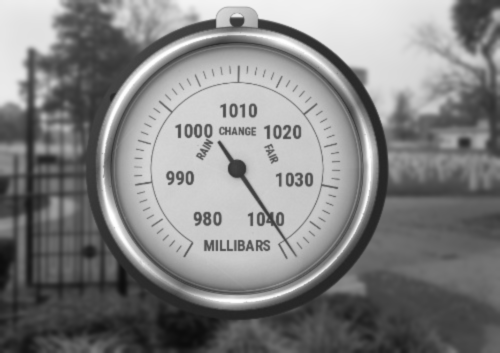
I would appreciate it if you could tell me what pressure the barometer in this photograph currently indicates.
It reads 1039 mbar
